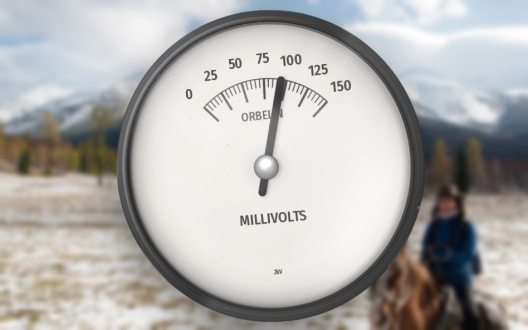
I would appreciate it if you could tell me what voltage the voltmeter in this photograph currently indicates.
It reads 95 mV
